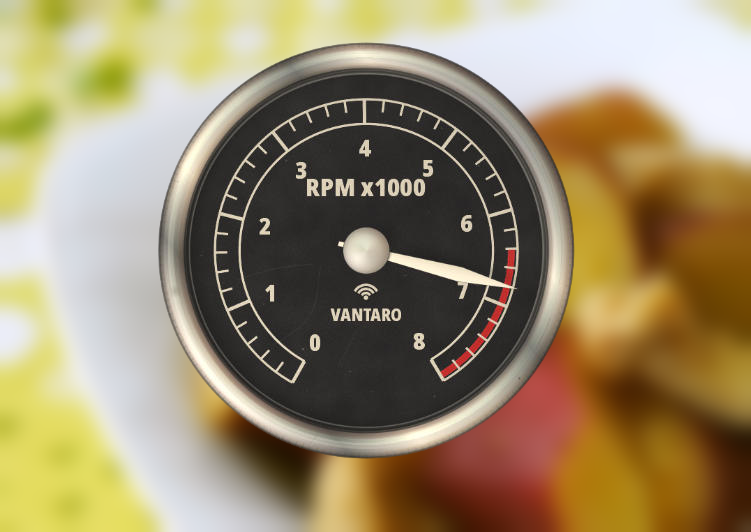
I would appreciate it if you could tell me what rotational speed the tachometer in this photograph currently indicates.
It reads 6800 rpm
